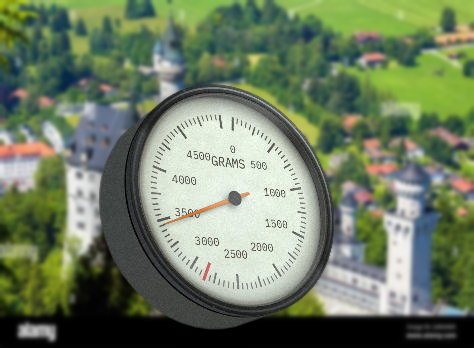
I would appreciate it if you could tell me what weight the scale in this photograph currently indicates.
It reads 3450 g
